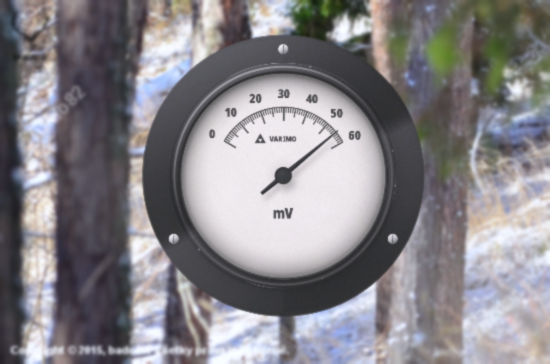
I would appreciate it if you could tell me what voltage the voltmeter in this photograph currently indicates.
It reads 55 mV
